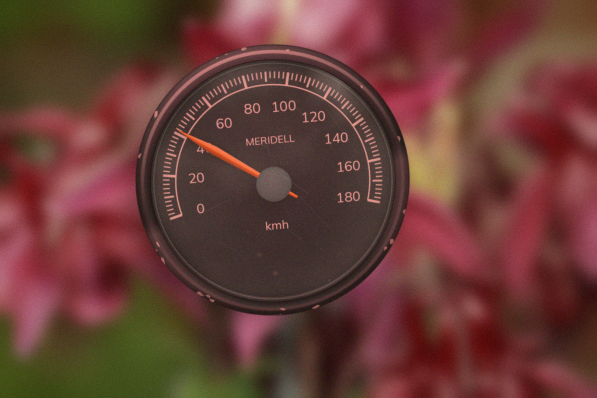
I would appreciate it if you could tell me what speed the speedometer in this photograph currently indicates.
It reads 42 km/h
